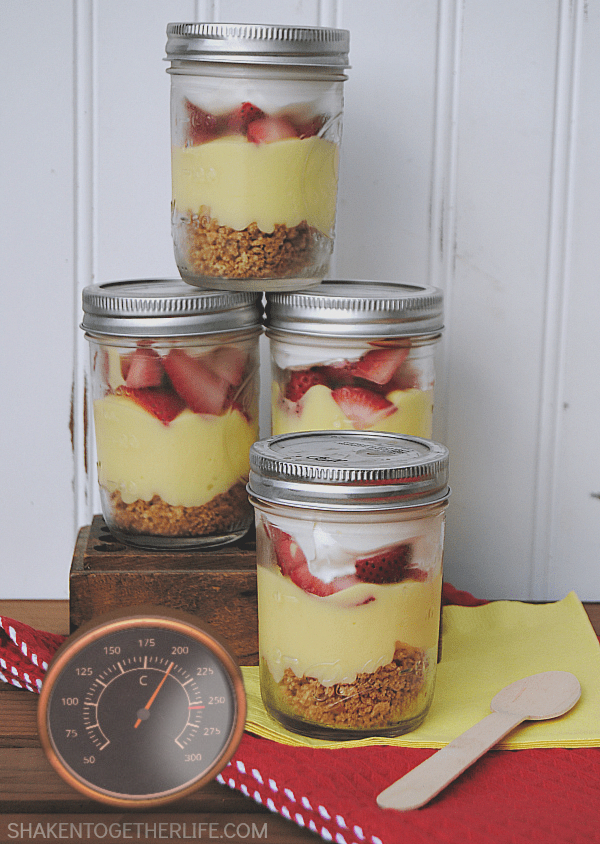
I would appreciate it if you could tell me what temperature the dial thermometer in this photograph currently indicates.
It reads 200 °C
